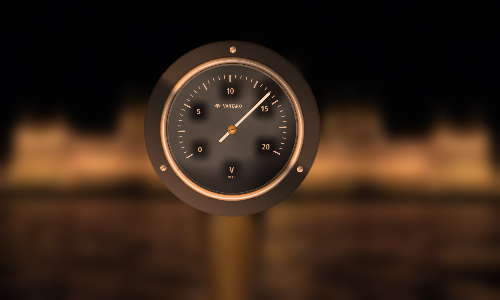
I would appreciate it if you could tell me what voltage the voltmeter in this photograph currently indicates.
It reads 14 V
